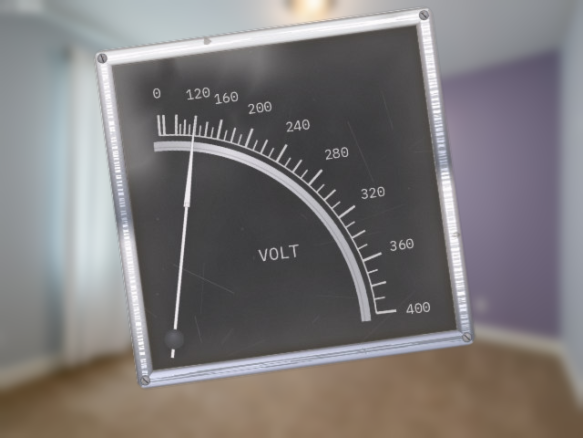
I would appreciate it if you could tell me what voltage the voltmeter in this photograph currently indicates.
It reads 120 V
